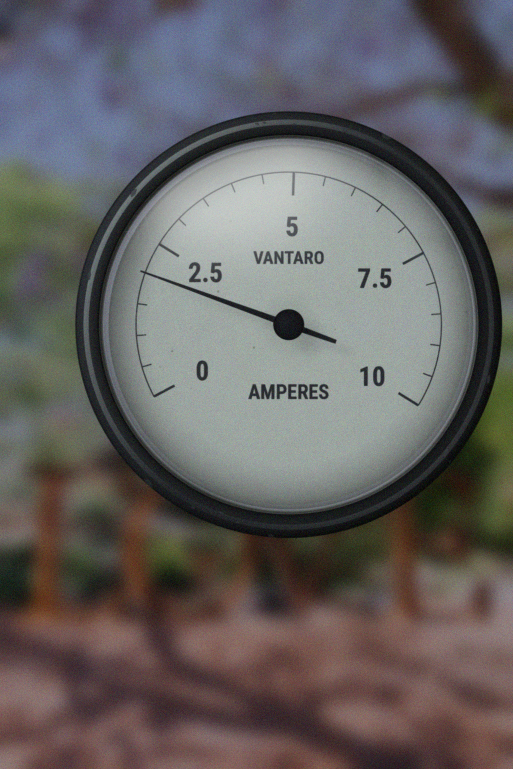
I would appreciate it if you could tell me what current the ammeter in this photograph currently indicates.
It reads 2 A
